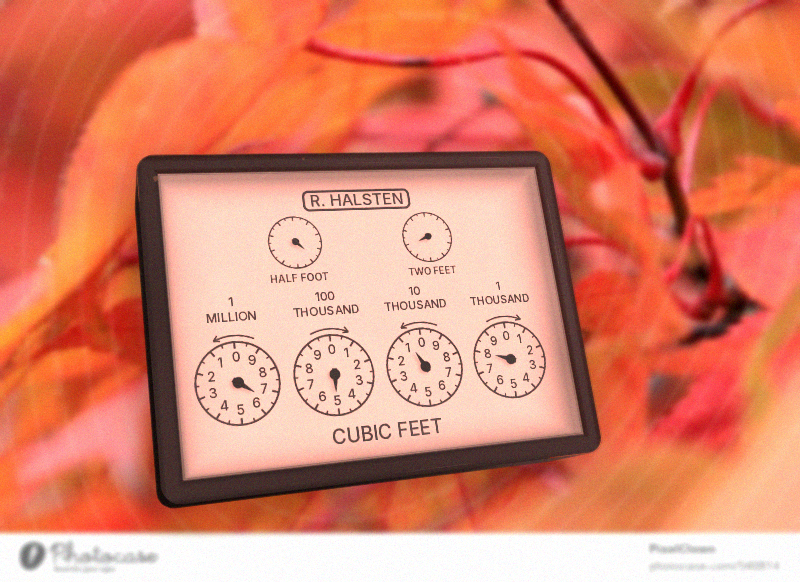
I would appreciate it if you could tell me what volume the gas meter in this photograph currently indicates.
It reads 650800 ft³
